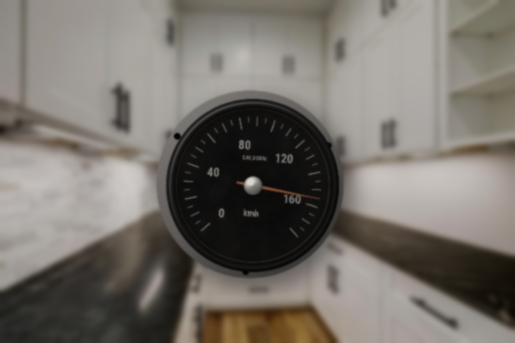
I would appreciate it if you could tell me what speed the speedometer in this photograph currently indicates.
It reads 155 km/h
